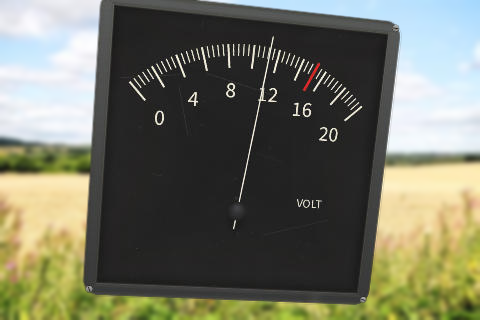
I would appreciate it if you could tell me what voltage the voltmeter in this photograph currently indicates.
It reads 11.2 V
